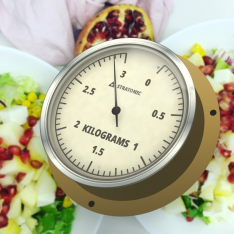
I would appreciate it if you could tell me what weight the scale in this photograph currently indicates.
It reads 2.9 kg
